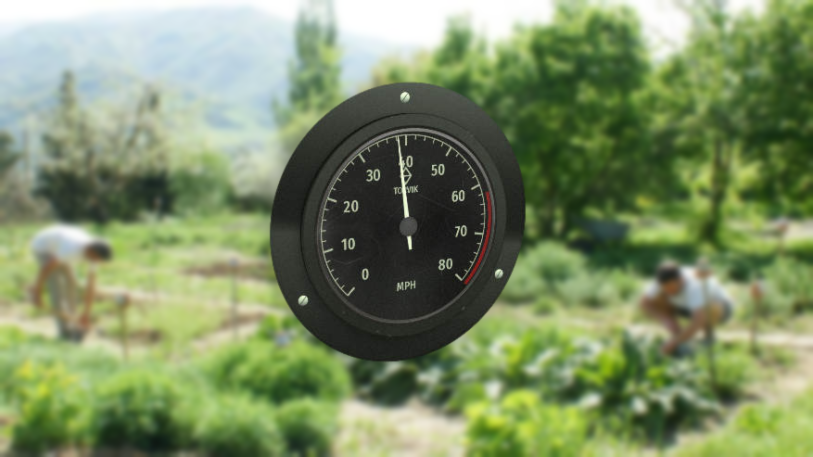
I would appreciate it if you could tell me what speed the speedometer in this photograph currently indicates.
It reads 38 mph
